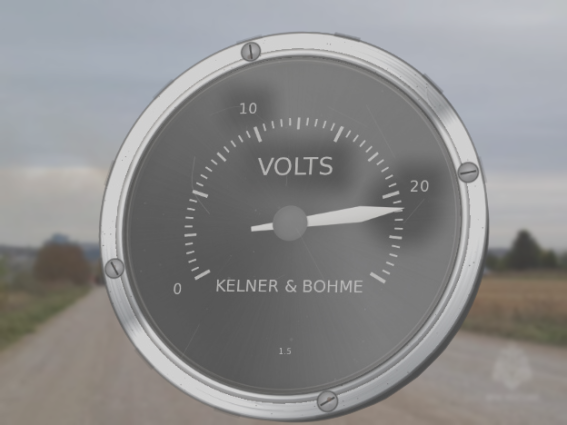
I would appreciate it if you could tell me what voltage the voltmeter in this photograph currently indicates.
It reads 21 V
